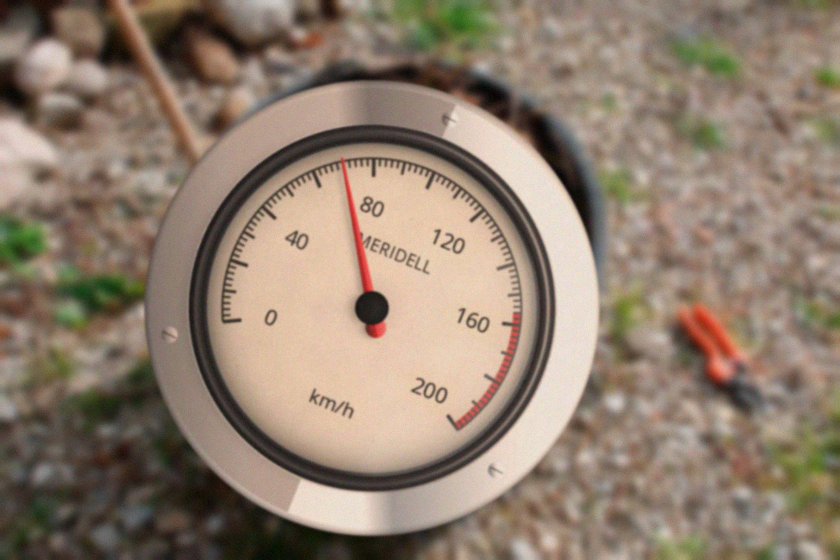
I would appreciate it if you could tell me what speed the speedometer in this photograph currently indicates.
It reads 70 km/h
